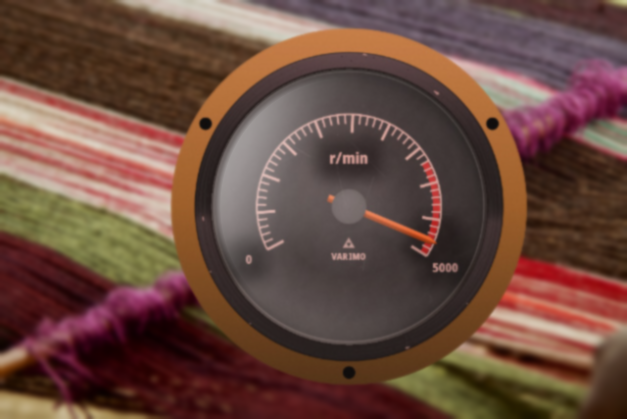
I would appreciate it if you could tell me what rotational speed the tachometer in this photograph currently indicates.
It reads 4800 rpm
